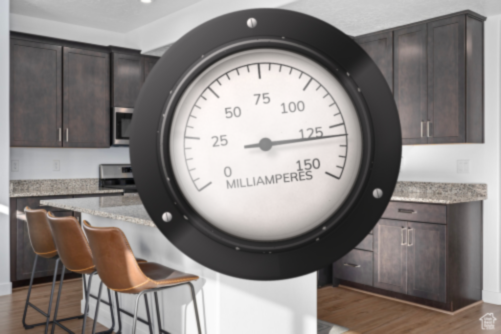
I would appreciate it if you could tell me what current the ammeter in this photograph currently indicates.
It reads 130 mA
